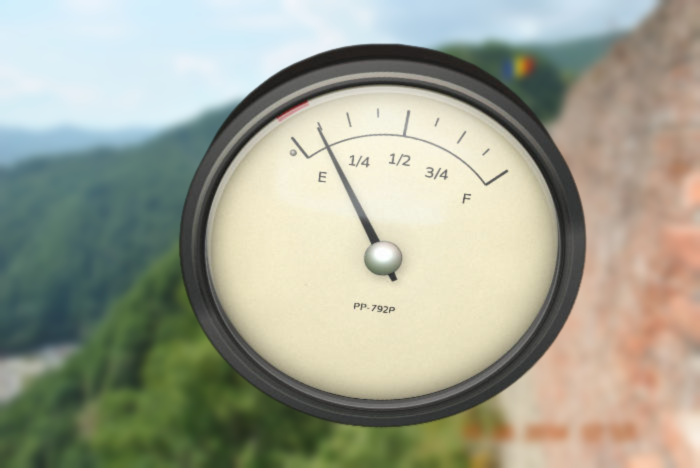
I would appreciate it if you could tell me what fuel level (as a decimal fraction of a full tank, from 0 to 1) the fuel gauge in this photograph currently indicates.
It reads 0.125
